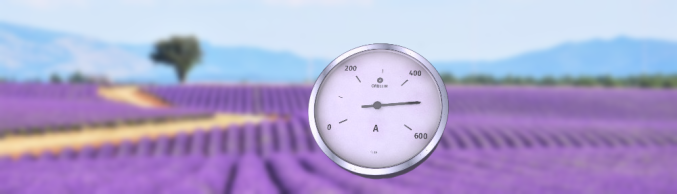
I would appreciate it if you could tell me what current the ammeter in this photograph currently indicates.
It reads 500 A
